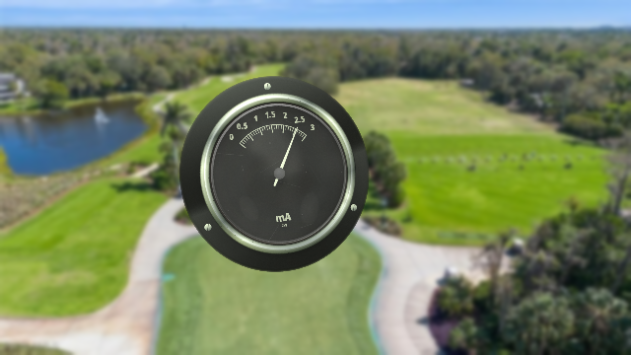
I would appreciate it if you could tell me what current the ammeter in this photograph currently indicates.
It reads 2.5 mA
